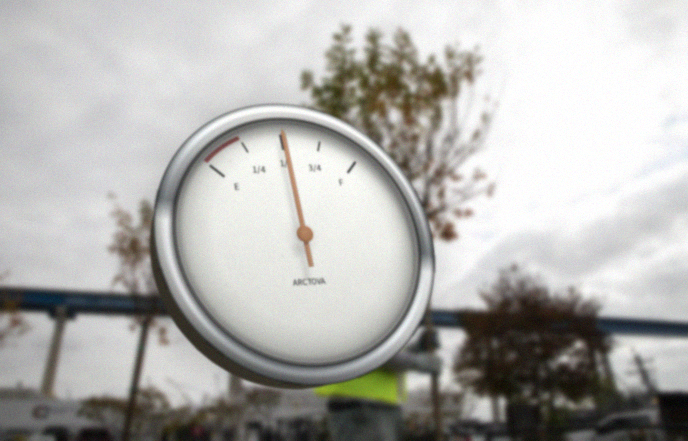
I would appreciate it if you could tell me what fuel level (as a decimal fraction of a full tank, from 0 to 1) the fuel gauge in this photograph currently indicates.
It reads 0.5
